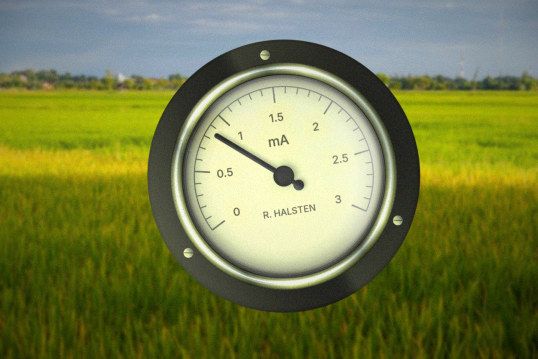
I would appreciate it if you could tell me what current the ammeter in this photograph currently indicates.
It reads 0.85 mA
